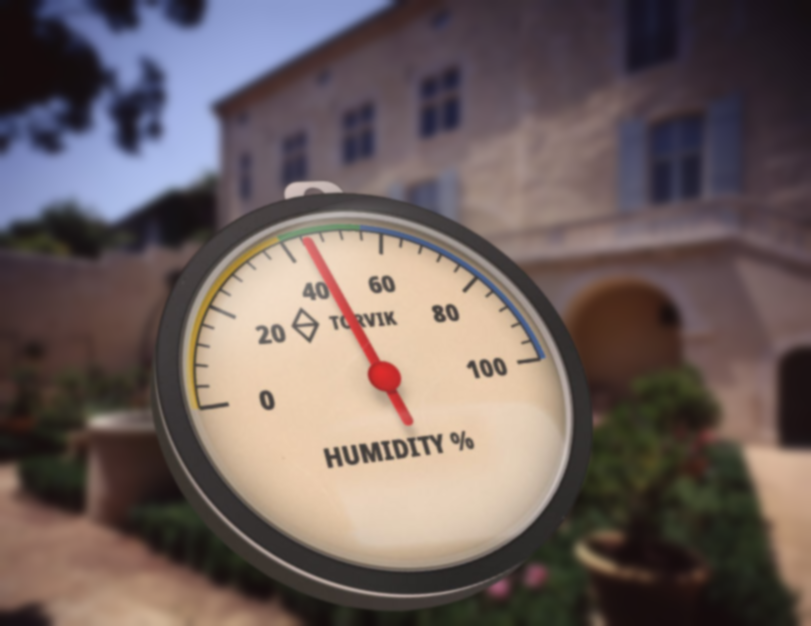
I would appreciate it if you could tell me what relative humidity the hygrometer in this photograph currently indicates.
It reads 44 %
